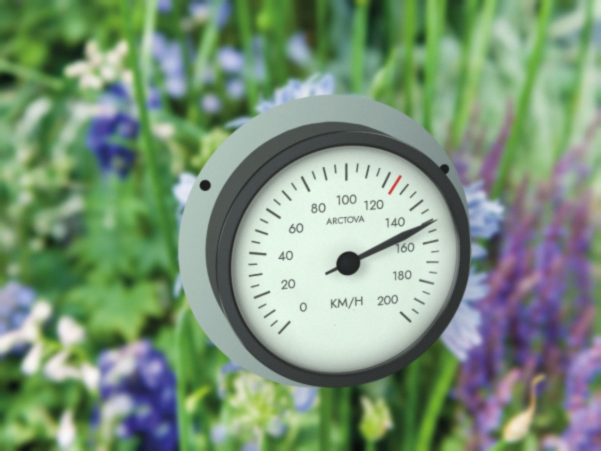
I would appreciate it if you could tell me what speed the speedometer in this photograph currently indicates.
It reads 150 km/h
